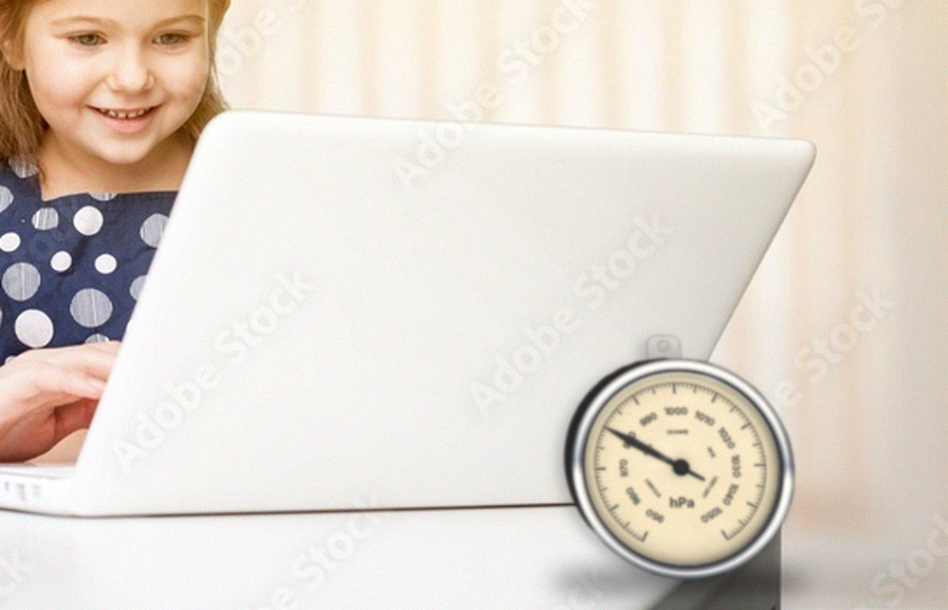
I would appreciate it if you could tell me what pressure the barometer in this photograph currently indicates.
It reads 980 hPa
